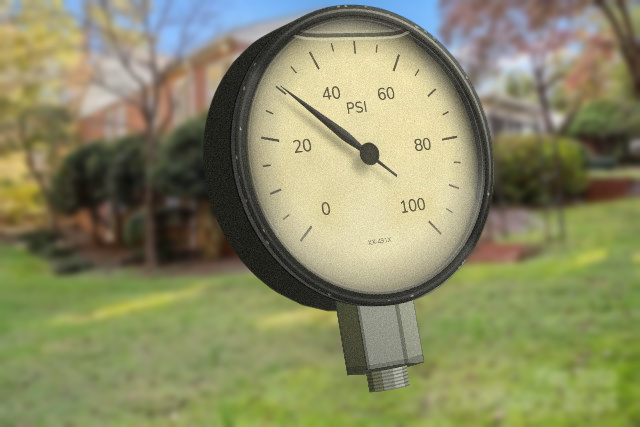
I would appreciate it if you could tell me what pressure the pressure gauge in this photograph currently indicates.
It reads 30 psi
